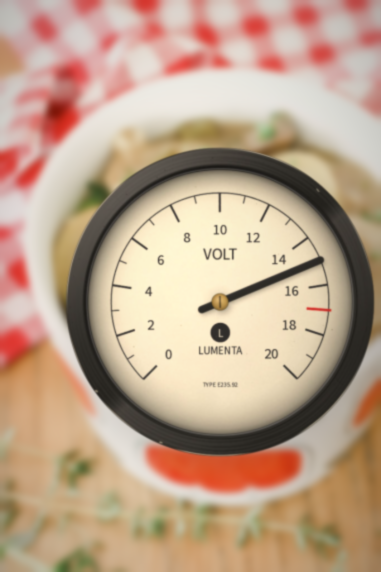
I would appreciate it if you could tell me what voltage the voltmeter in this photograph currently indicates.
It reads 15 V
